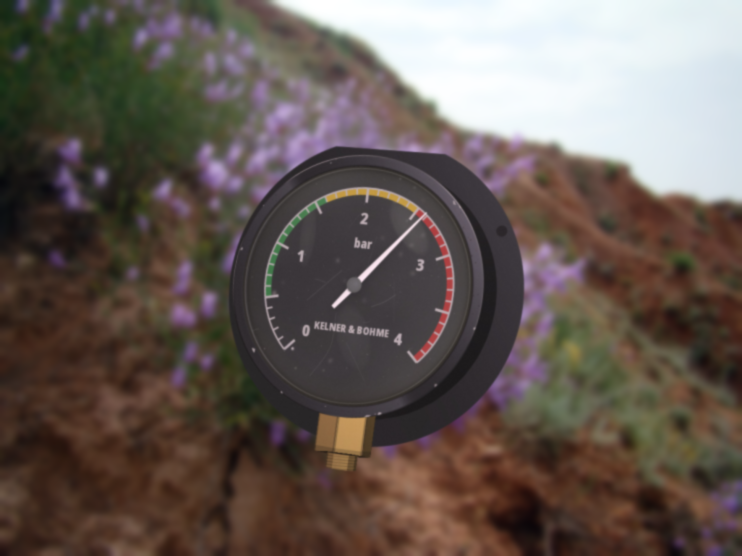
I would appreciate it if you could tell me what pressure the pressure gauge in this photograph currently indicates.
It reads 2.6 bar
